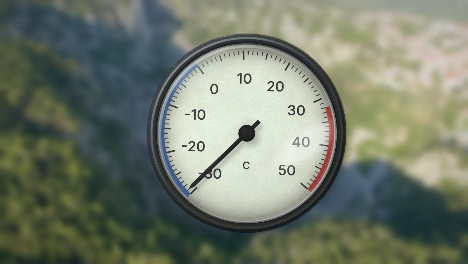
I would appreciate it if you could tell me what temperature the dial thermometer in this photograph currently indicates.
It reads -29 °C
